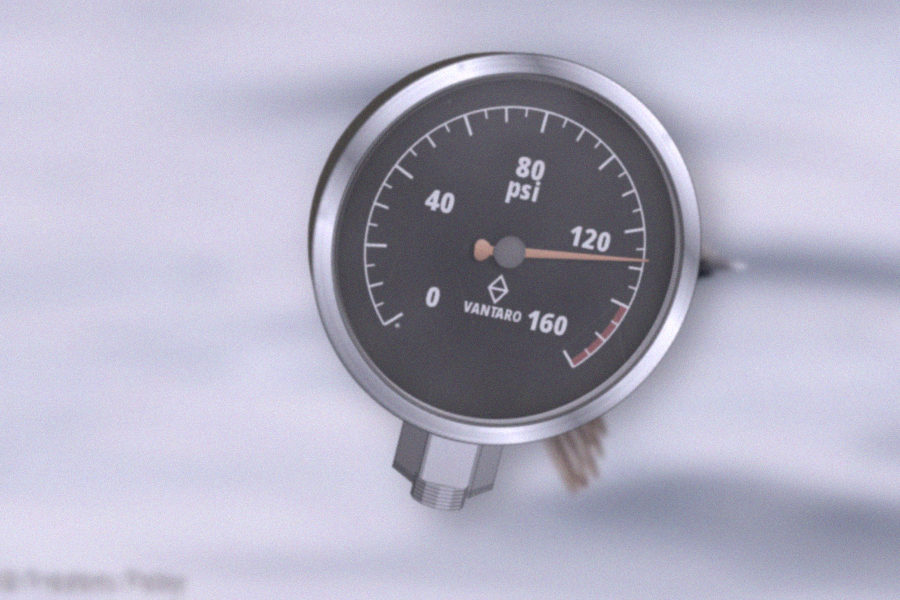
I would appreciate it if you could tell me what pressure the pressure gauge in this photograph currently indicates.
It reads 127.5 psi
